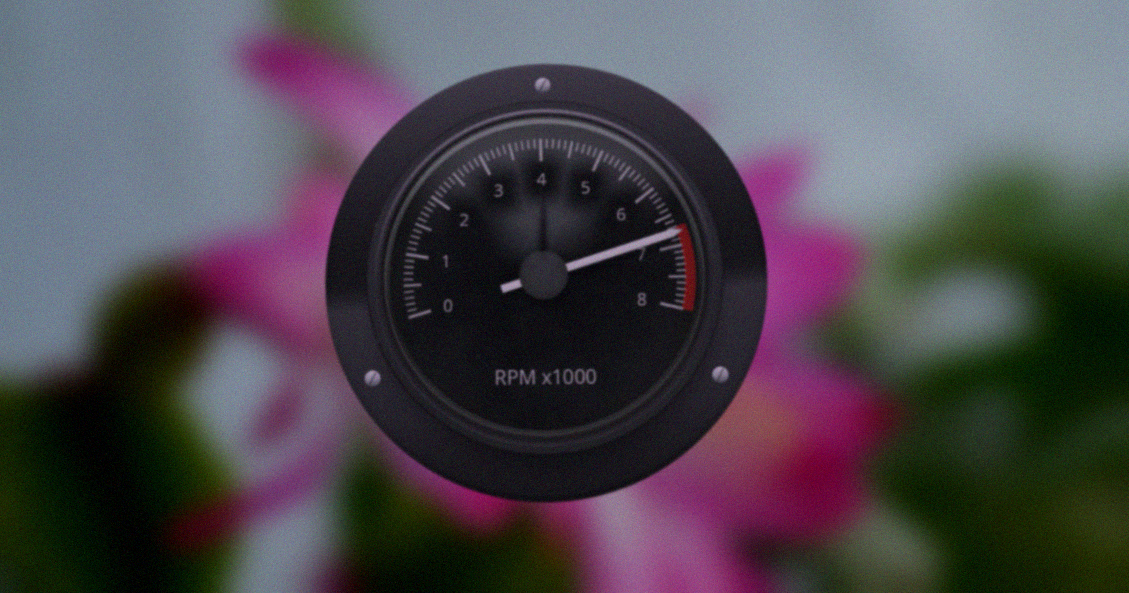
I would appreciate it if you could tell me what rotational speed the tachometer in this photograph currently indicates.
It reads 6800 rpm
